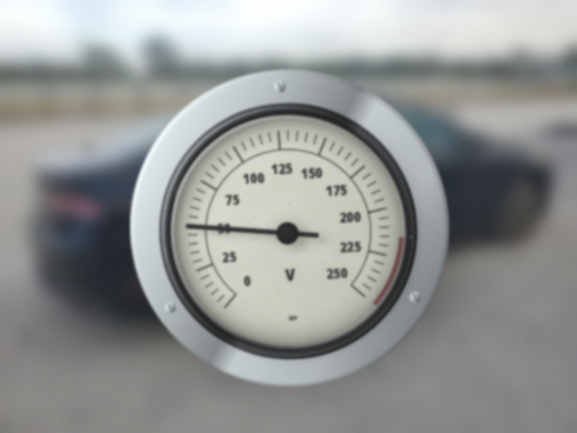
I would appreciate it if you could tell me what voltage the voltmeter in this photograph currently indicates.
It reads 50 V
